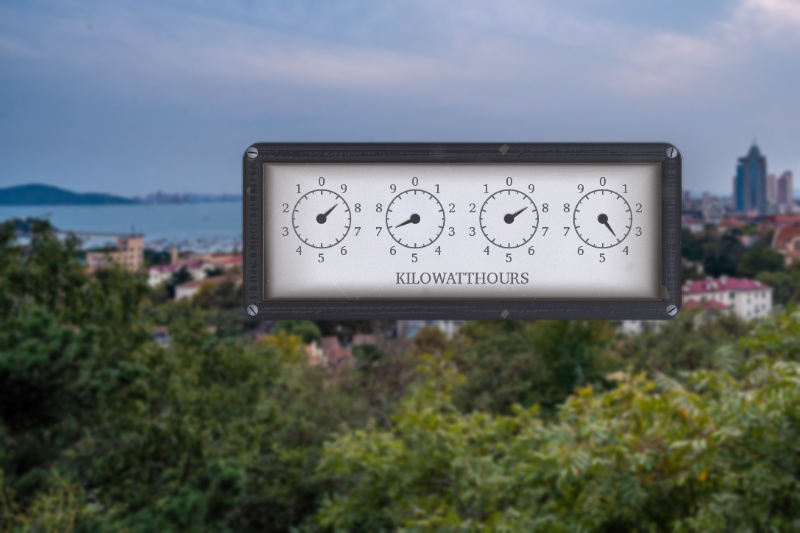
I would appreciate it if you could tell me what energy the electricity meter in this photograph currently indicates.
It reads 8684 kWh
